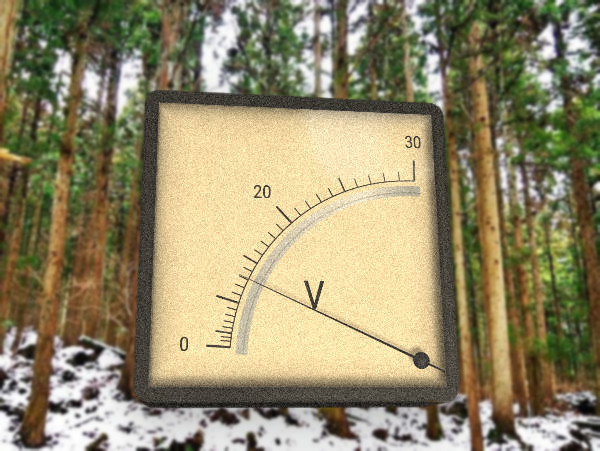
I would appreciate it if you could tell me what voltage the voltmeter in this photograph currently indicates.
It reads 13 V
